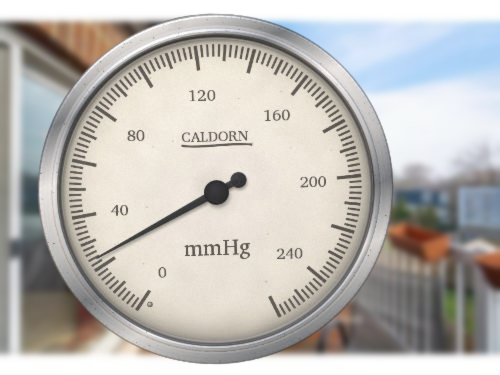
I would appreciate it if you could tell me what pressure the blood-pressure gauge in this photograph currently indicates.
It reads 24 mmHg
